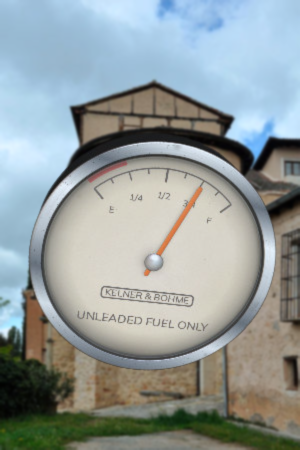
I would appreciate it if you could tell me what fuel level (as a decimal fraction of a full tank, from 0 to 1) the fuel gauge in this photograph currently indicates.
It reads 0.75
